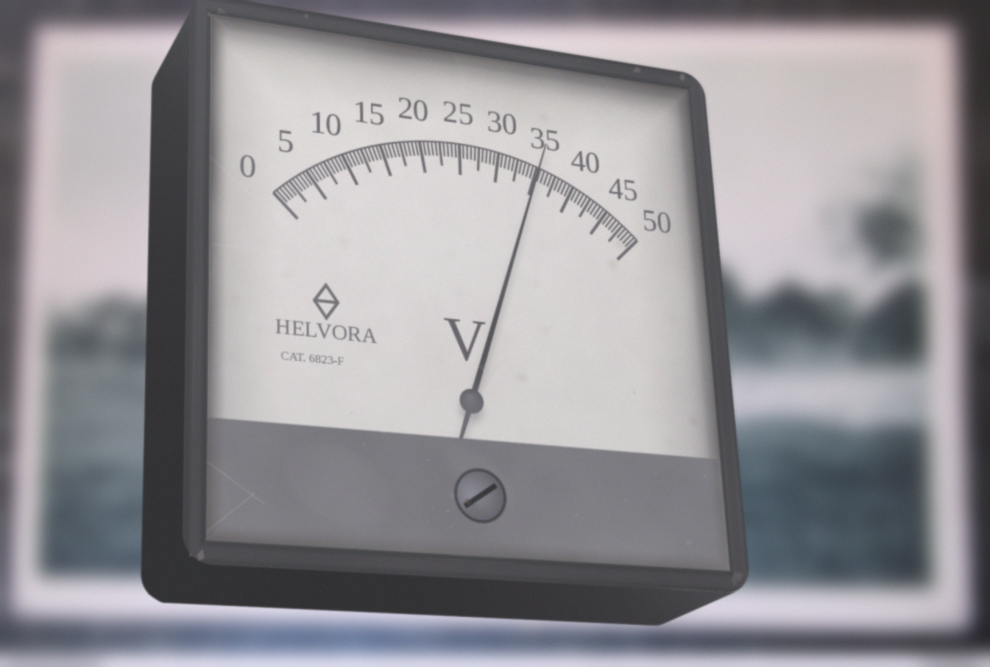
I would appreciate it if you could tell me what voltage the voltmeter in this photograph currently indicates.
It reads 35 V
